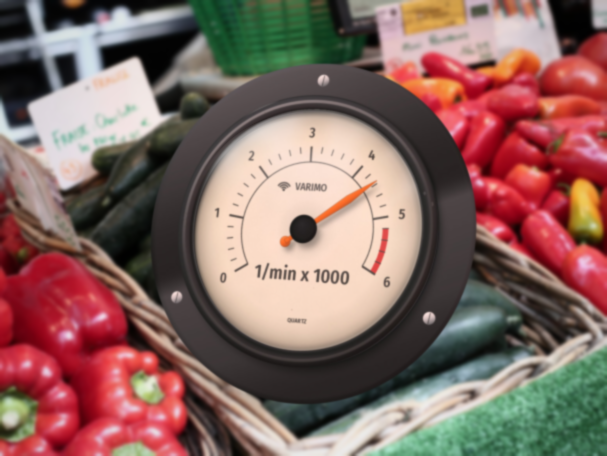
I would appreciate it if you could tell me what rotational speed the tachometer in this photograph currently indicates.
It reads 4400 rpm
